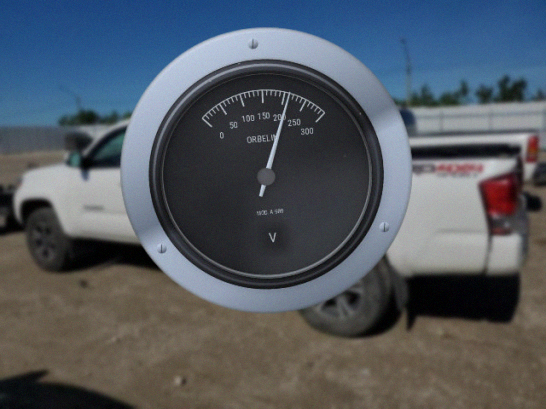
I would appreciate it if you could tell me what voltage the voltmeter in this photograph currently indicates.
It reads 210 V
